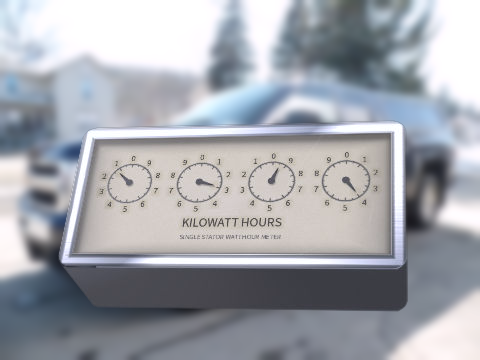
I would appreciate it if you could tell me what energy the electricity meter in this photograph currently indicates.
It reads 1294 kWh
